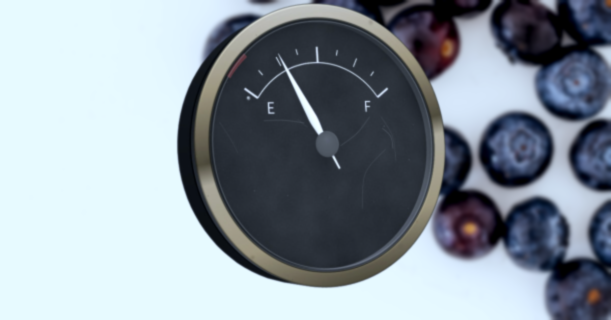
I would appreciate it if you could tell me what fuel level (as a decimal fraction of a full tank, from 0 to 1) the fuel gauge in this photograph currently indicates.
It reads 0.25
